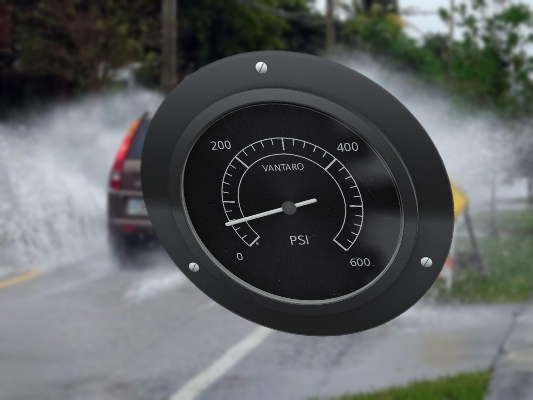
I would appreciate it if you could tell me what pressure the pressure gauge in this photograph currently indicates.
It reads 60 psi
